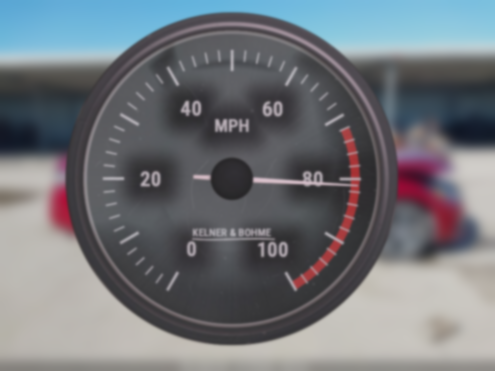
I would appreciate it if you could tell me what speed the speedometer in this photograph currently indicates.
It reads 81 mph
